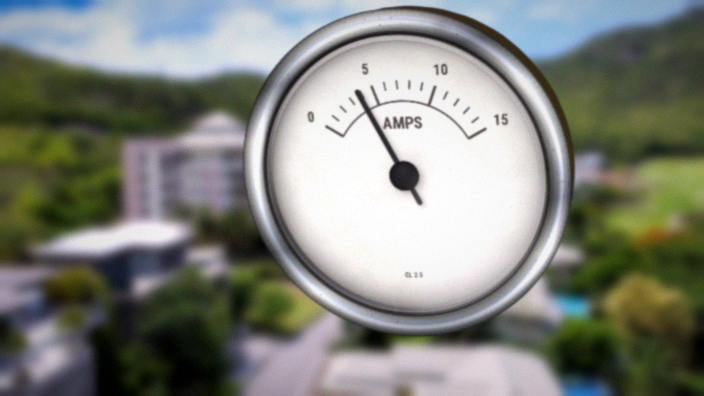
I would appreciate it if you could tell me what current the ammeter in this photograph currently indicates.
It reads 4 A
